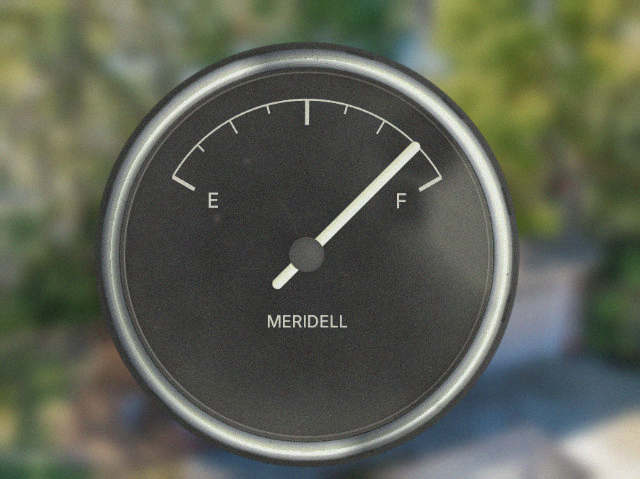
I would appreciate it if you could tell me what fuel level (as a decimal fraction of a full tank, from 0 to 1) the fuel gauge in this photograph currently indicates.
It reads 0.875
